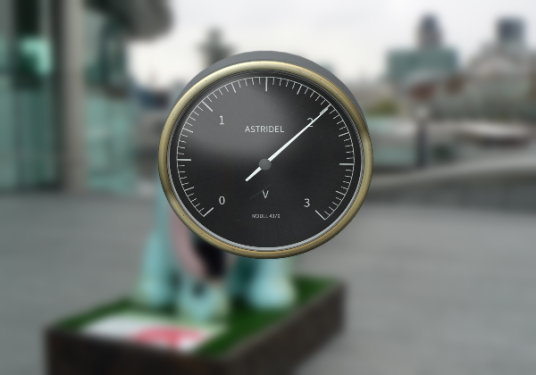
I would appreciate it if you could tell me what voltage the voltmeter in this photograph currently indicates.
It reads 2 V
